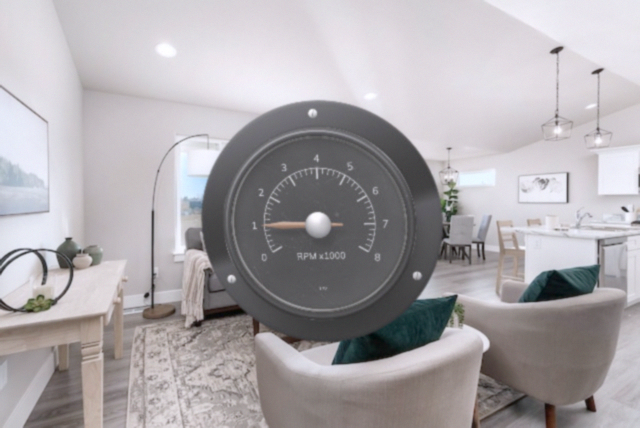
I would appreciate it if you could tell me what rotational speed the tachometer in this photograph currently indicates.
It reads 1000 rpm
